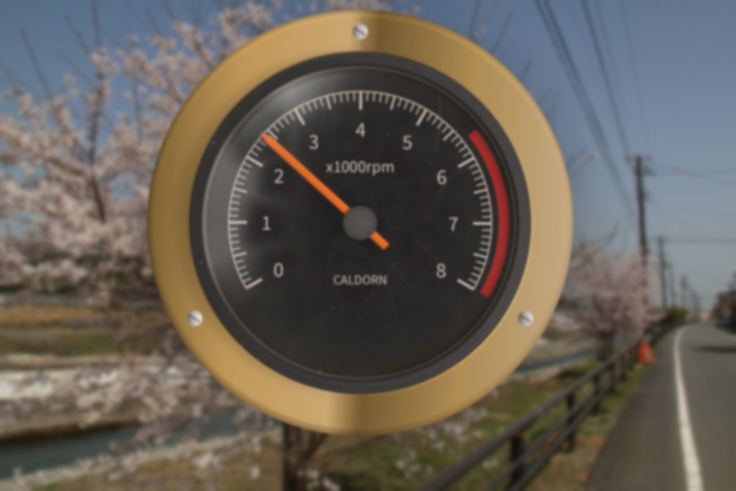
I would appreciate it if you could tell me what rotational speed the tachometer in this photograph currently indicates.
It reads 2400 rpm
